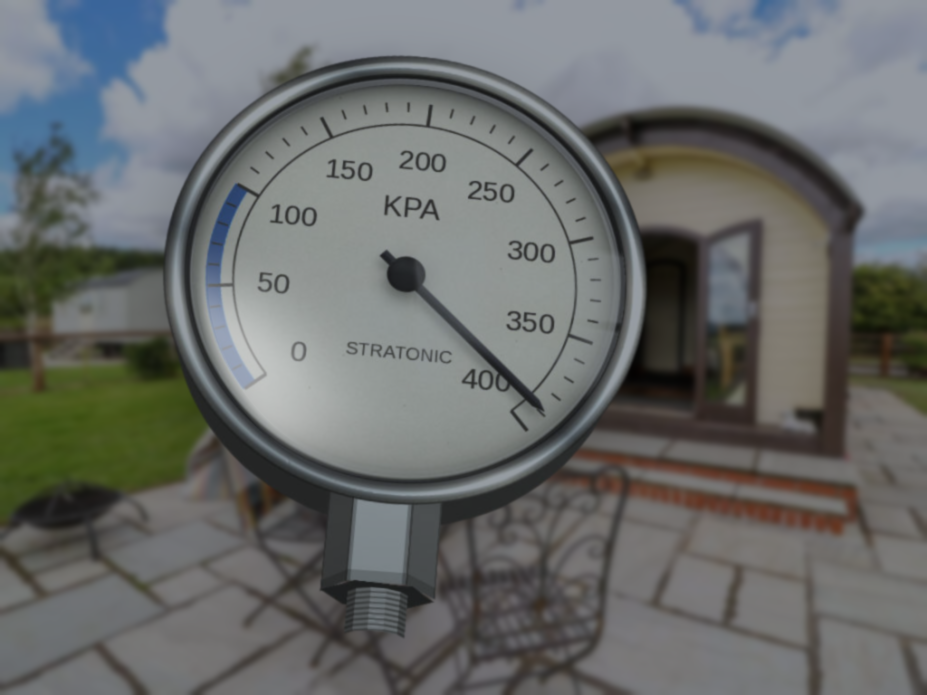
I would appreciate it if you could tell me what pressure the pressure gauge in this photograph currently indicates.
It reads 390 kPa
